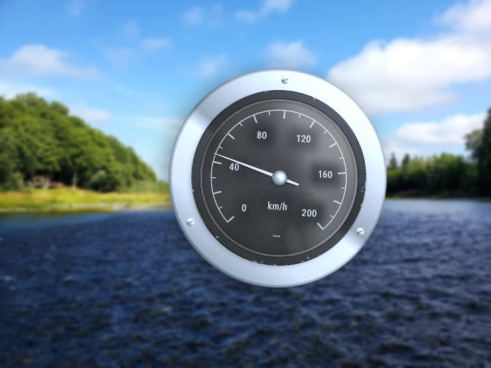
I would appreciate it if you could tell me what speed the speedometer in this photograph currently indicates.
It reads 45 km/h
